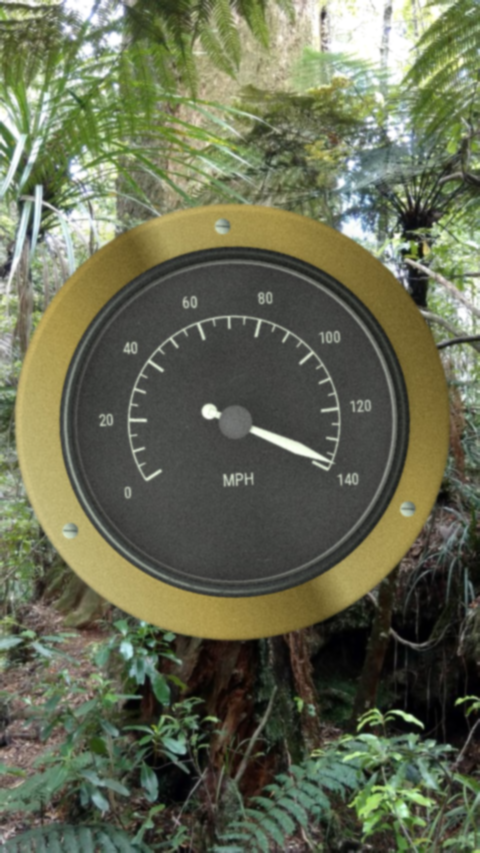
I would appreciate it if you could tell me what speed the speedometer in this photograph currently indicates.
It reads 137.5 mph
